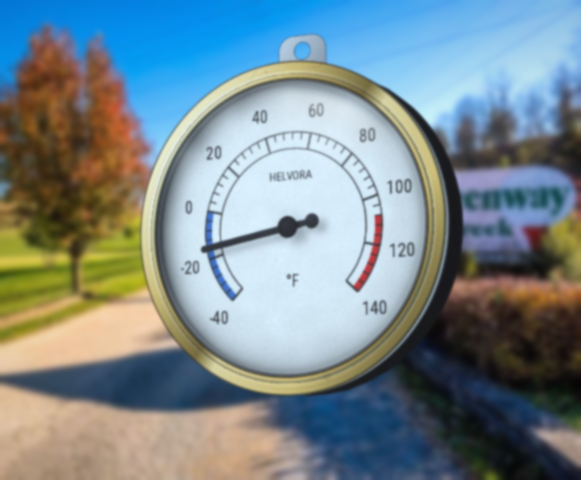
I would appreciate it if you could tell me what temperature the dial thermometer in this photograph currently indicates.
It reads -16 °F
